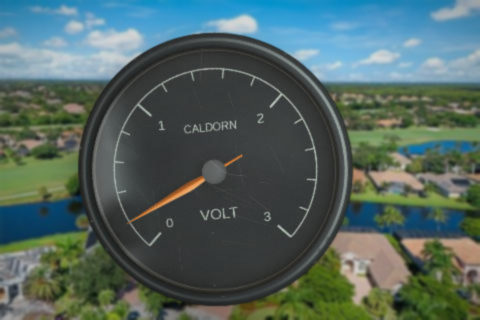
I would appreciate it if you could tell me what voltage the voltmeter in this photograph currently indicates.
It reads 0.2 V
